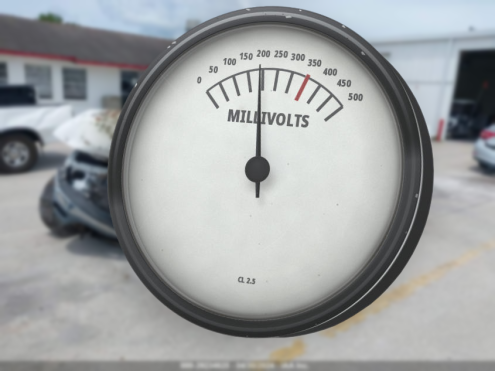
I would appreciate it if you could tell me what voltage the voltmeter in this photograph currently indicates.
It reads 200 mV
